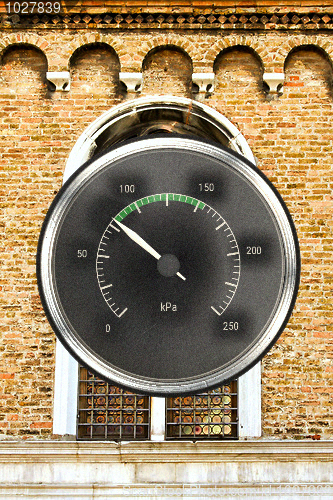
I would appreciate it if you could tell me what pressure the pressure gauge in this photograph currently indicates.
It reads 80 kPa
